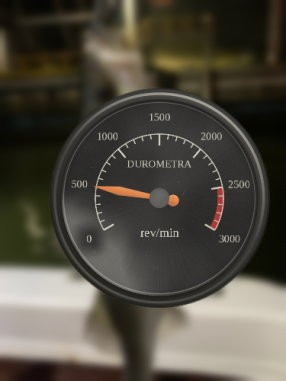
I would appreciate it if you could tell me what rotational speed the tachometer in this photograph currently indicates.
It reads 500 rpm
